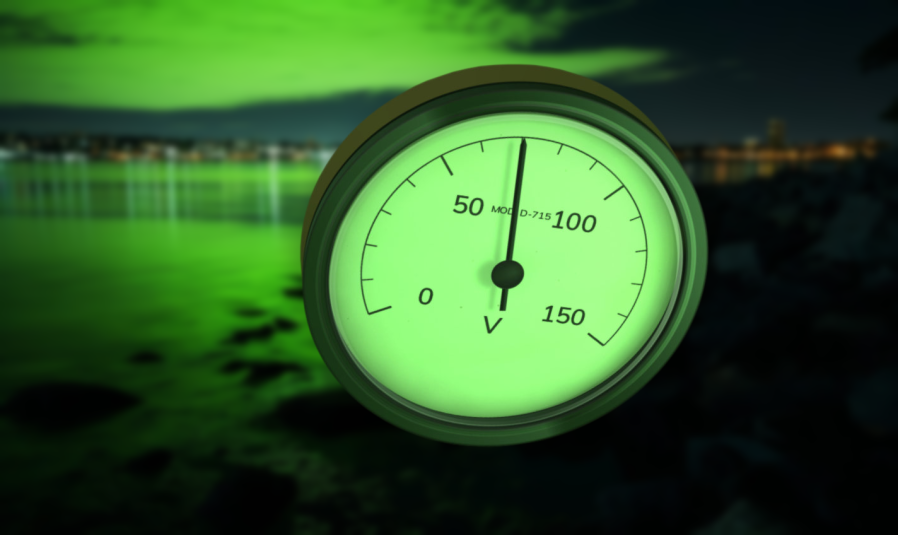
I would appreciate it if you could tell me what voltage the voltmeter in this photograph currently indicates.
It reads 70 V
